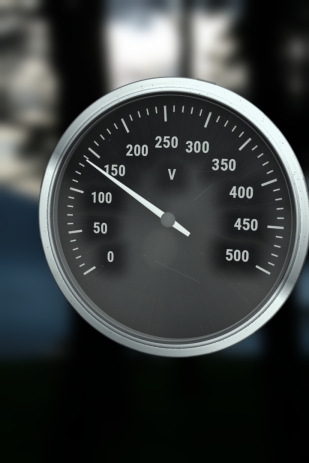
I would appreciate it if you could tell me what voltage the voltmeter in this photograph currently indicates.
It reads 140 V
